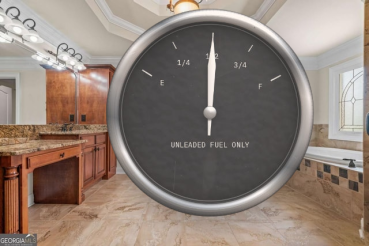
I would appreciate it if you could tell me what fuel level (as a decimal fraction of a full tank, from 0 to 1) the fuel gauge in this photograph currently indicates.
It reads 0.5
